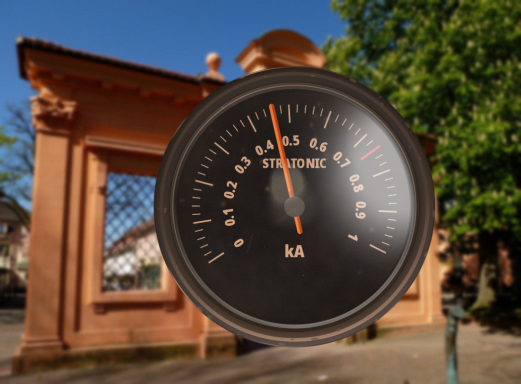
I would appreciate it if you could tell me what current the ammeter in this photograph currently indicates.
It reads 0.46 kA
